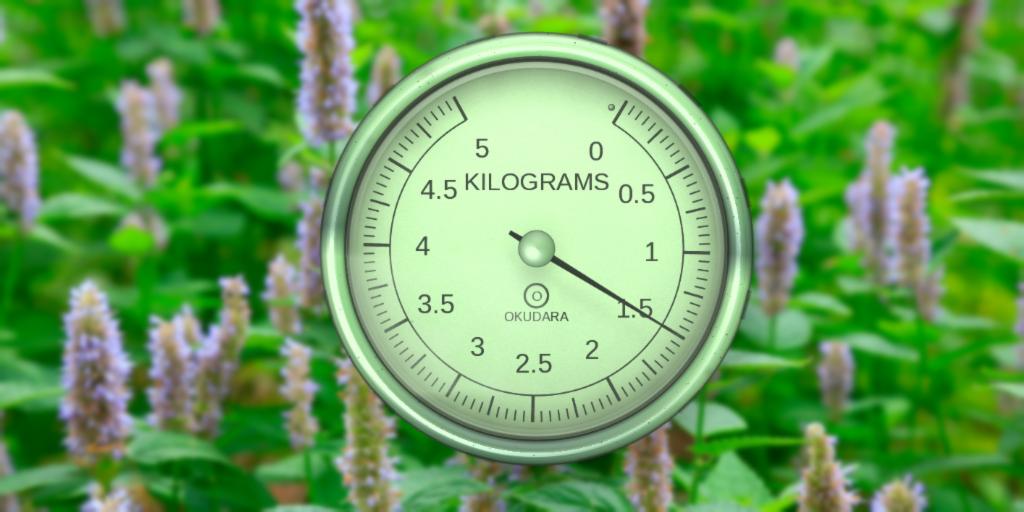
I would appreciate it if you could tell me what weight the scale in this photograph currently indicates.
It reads 1.5 kg
